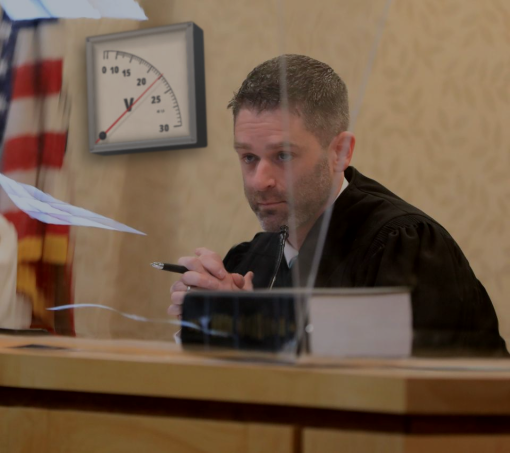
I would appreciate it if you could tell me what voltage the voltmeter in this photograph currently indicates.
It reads 22.5 V
